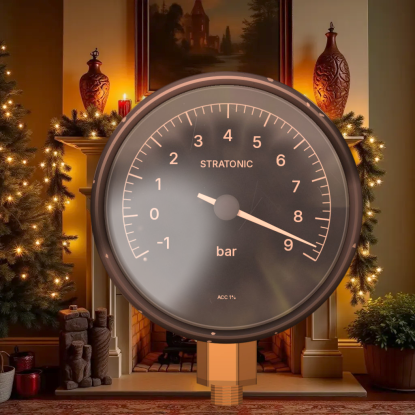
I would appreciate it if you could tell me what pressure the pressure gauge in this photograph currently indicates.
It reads 8.7 bar
